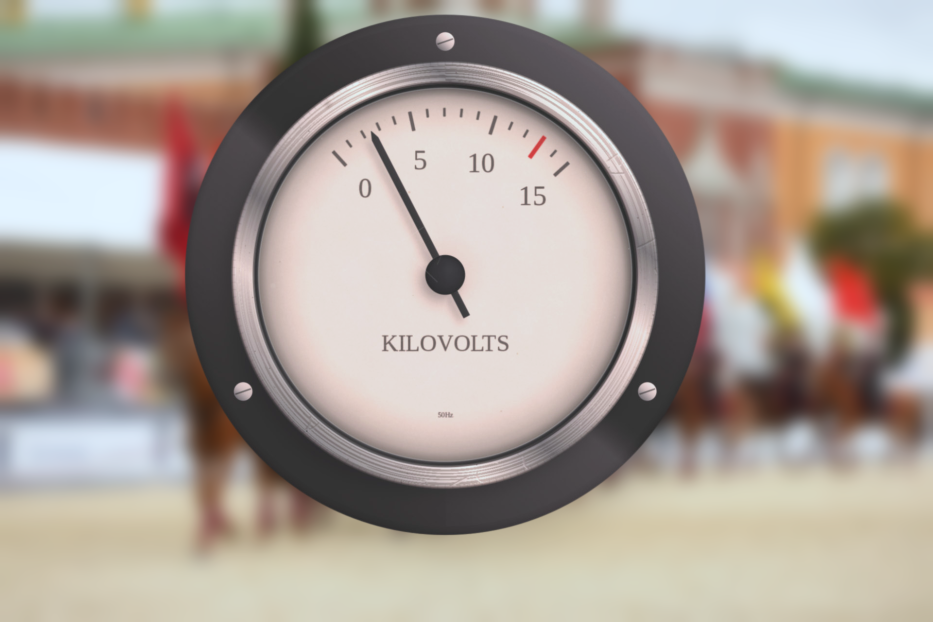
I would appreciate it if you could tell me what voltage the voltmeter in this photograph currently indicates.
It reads 2.5 kV
